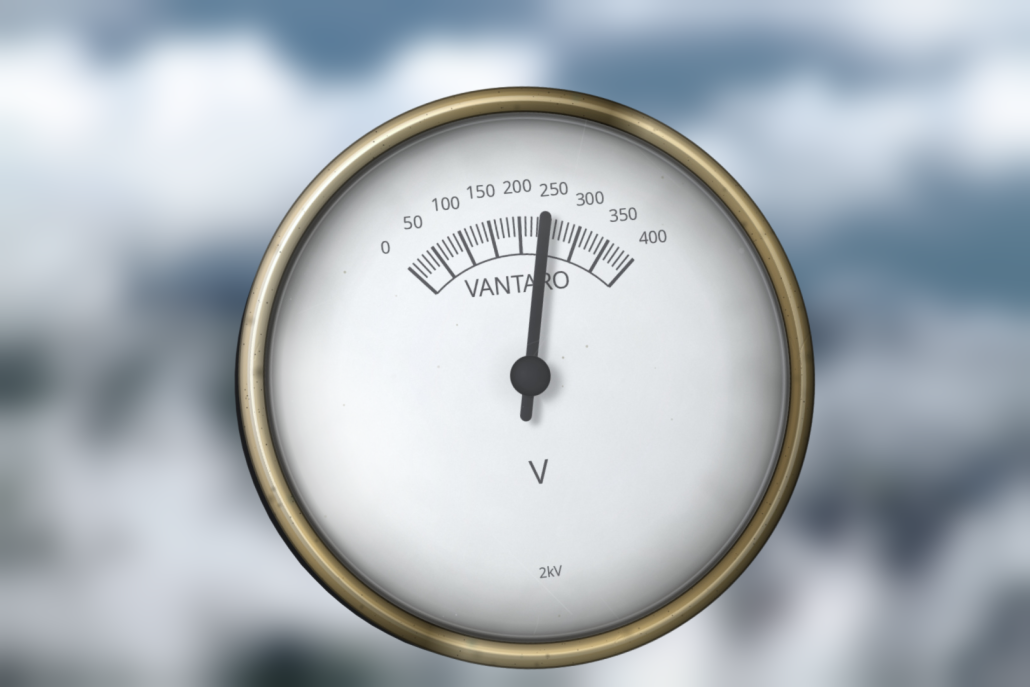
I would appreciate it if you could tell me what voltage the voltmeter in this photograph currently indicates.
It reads 240 V
